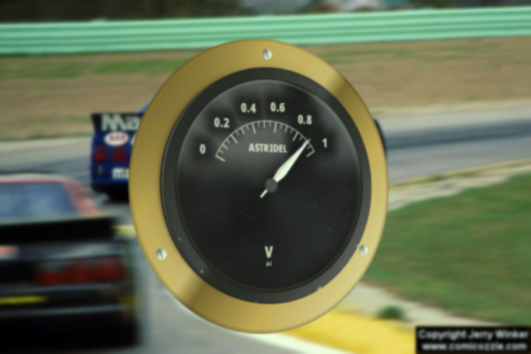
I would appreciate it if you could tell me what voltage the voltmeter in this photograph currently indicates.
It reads 0.9 V
